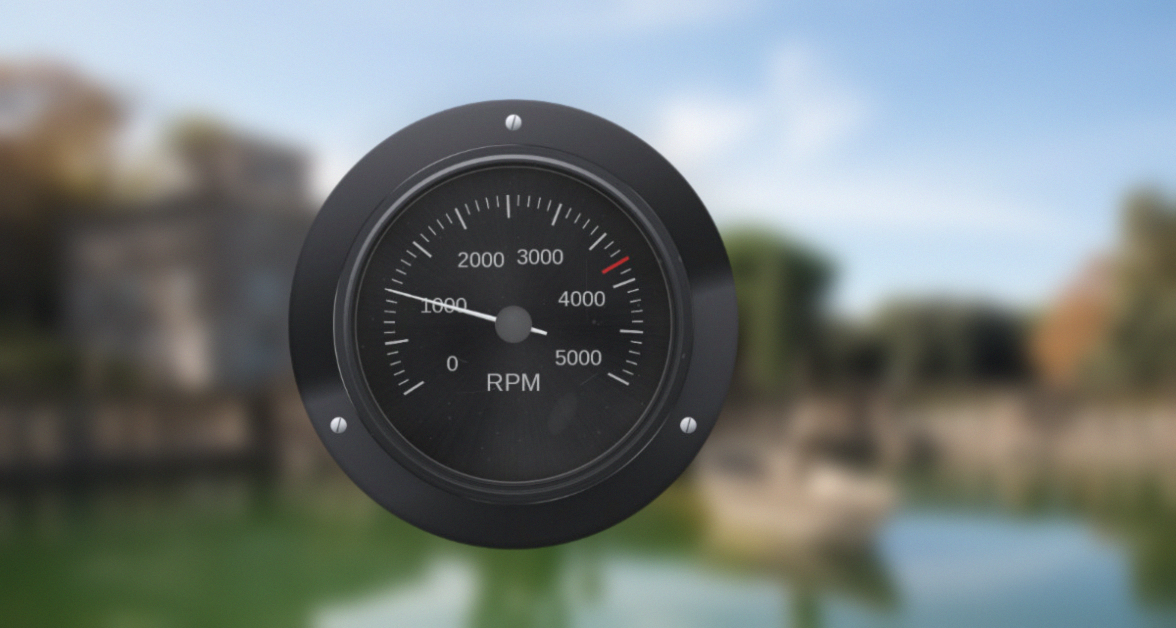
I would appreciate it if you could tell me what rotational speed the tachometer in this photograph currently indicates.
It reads 1000 rpm
